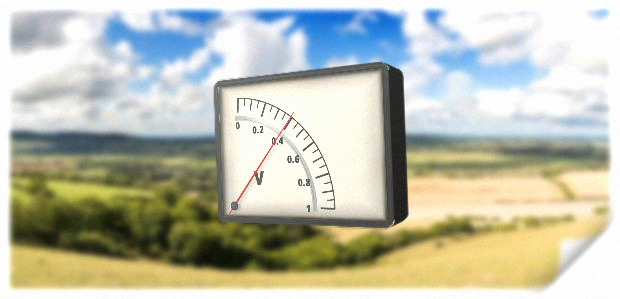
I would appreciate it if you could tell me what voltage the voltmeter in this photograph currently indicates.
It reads 0.4 V
